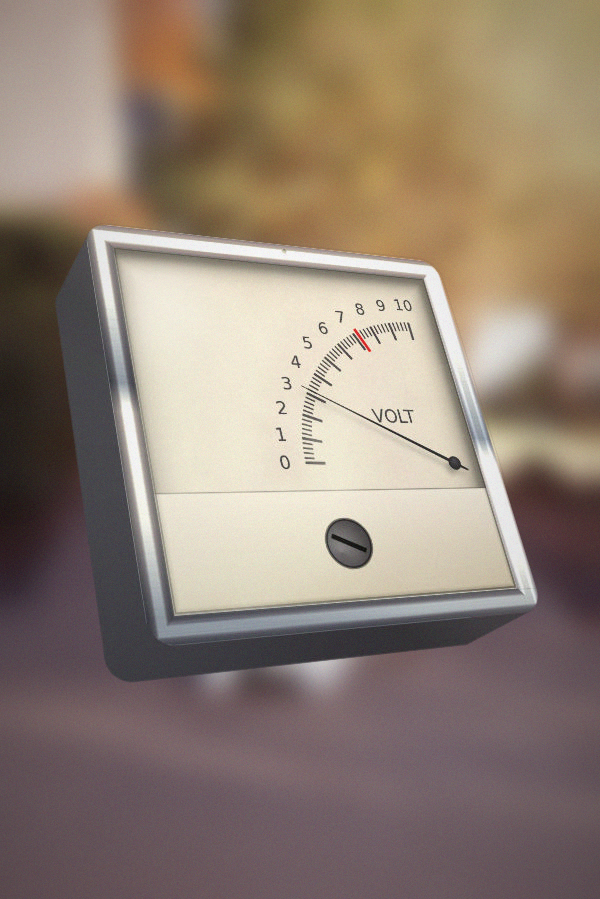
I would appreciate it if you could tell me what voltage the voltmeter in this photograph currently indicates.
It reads 3 V
